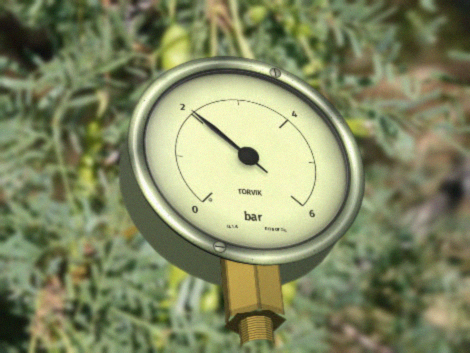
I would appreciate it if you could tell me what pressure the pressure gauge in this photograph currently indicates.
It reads 2 bar
